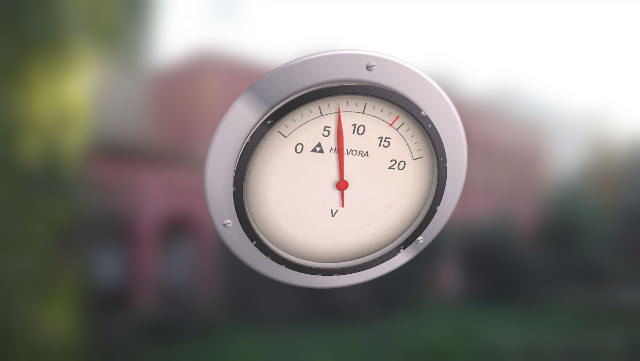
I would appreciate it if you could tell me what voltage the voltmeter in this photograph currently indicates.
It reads 7 V
